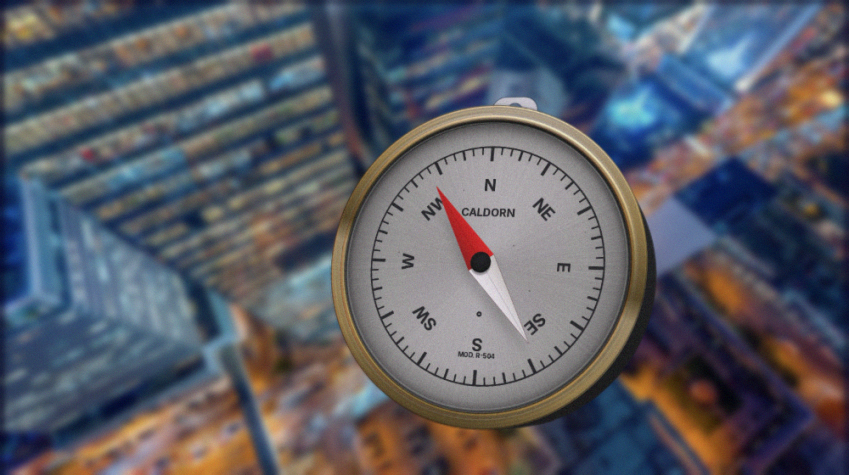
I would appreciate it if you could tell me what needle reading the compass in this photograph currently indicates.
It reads 325 °
